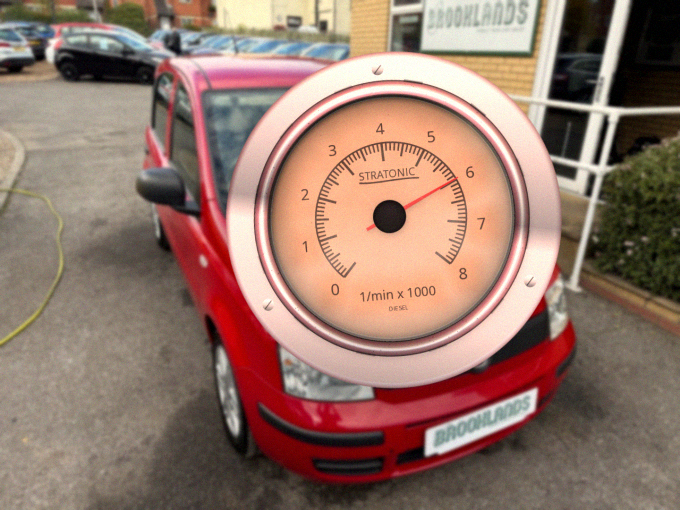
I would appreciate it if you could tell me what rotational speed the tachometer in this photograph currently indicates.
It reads 6000 rpm
